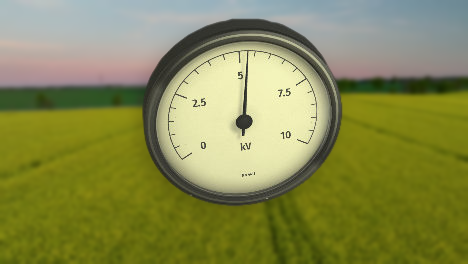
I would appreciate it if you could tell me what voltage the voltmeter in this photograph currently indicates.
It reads 5.25 kV
